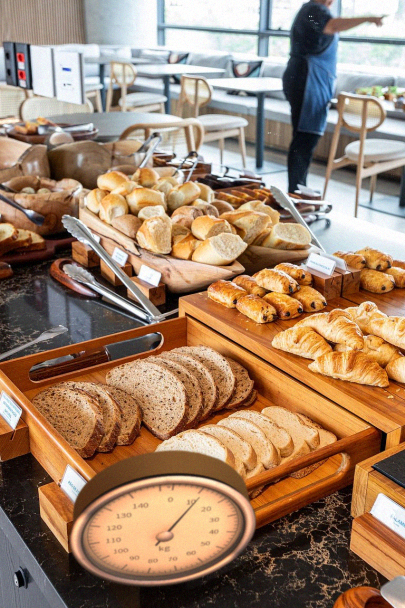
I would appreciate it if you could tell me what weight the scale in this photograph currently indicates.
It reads 10 kg
